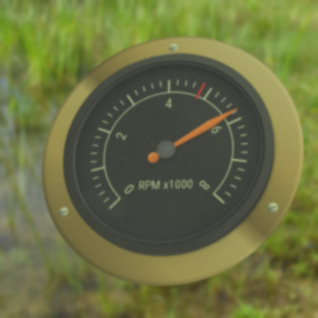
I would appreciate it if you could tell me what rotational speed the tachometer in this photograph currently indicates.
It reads 5800 rpm
